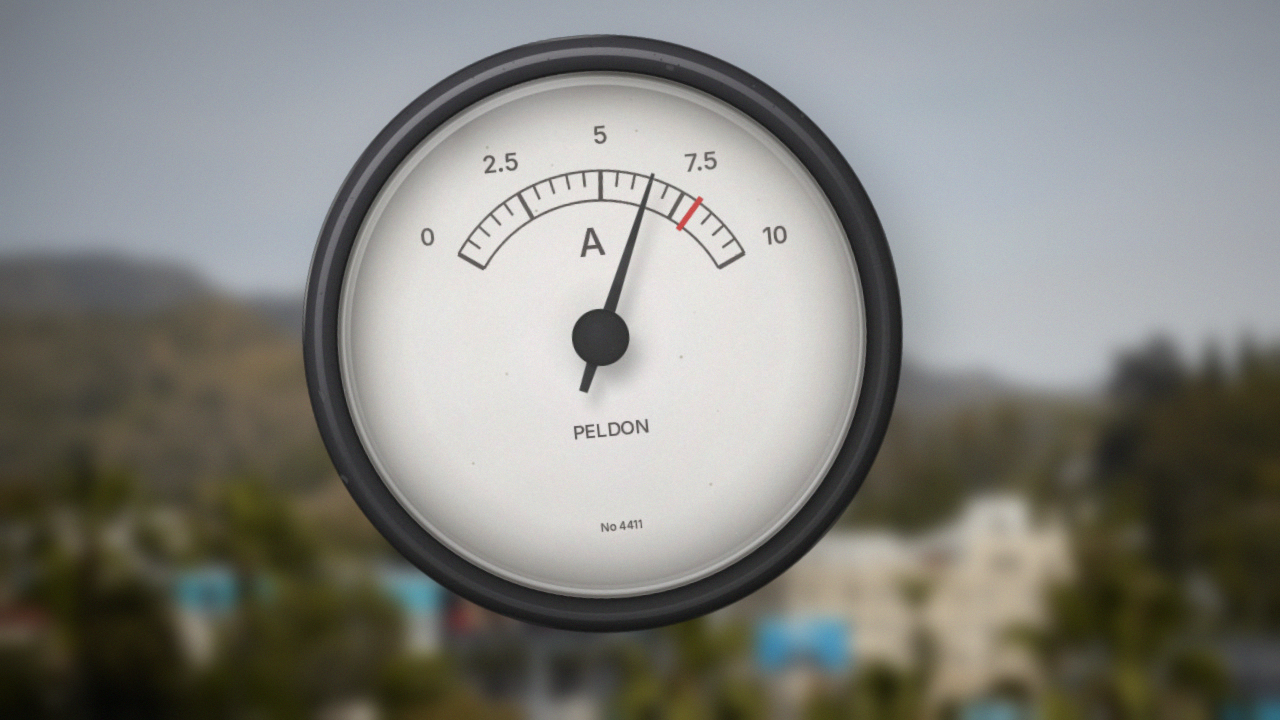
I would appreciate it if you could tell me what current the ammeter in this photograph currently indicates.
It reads 6.5 A
